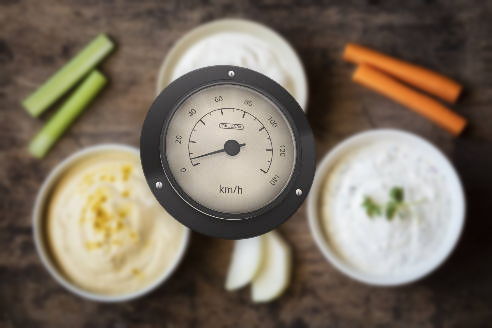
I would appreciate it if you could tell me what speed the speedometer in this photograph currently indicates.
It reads 5 km/h
